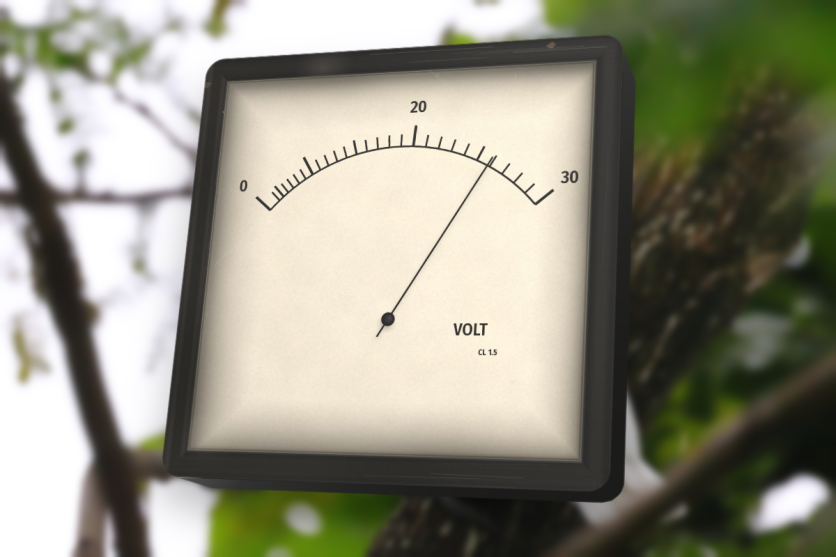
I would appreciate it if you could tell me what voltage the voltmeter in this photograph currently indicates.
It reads 26 V
